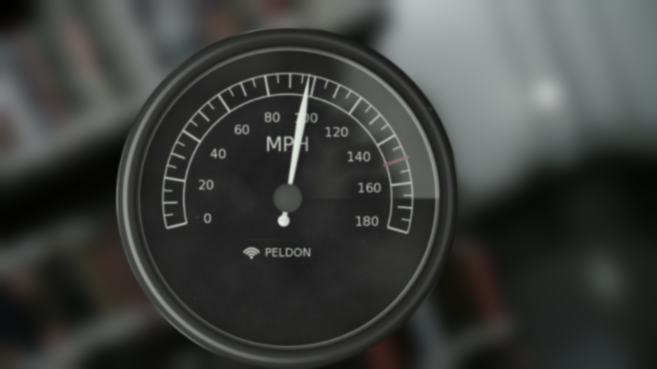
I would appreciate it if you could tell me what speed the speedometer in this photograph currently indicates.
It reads 97.5 mph
